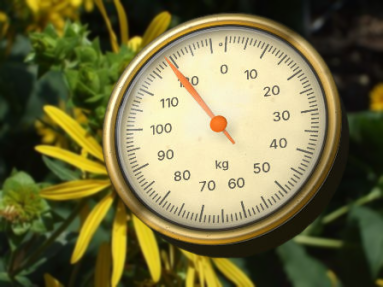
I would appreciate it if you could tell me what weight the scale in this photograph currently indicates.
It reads 119 kg
